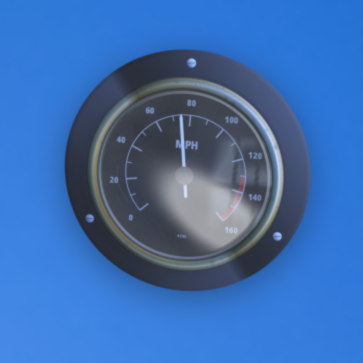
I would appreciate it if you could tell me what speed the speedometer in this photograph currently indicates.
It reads 75 mph
